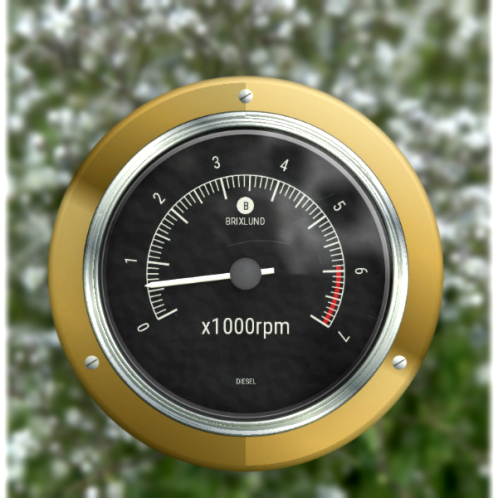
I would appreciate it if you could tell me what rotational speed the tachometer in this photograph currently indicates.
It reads 600 rpm
